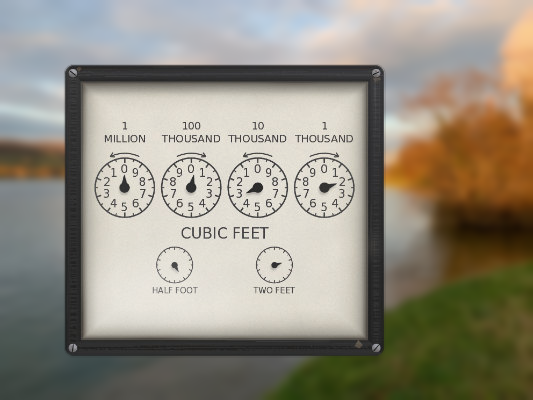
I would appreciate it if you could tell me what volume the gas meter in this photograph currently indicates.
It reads 3200 ft³
